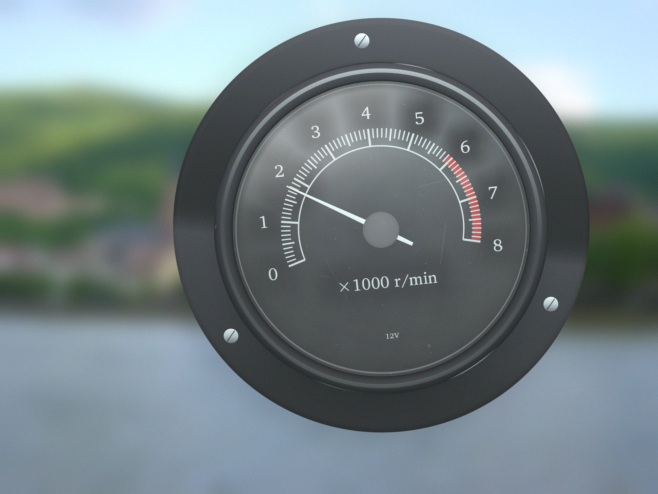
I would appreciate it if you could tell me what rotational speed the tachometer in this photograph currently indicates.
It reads 1800 rpm
